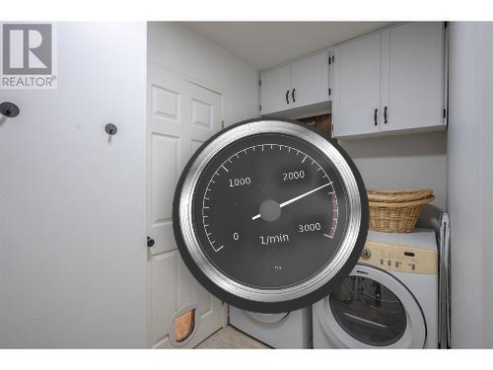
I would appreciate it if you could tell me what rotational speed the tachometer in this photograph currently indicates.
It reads 2400 rpm
